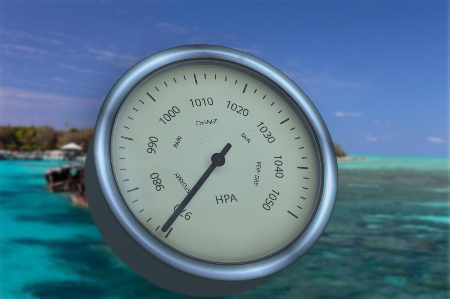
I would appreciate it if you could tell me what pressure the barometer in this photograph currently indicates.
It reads 971 hPa
